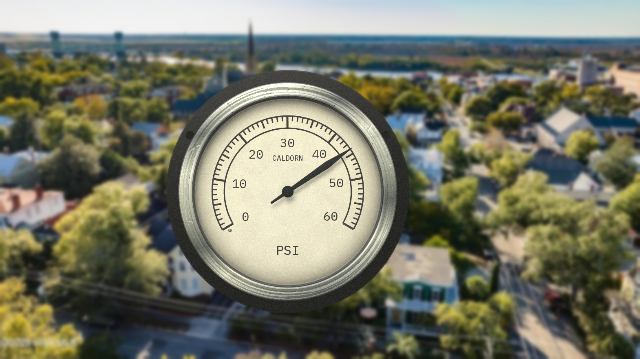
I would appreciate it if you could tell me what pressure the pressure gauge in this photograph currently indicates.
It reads 44 psi
